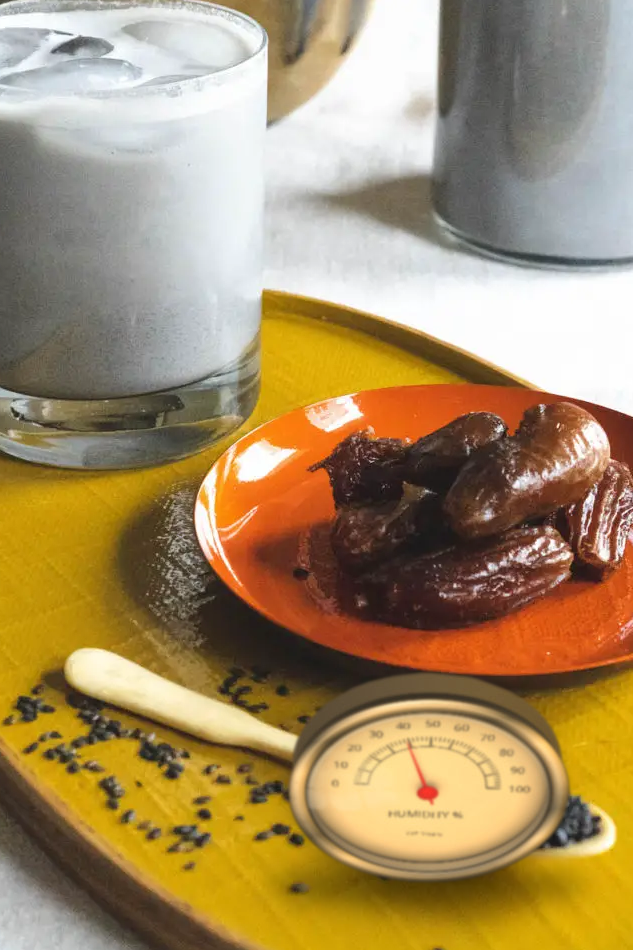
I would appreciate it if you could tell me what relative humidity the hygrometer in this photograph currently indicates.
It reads 40 %
